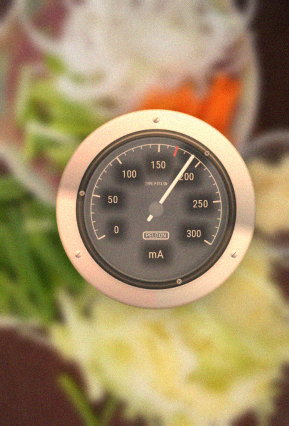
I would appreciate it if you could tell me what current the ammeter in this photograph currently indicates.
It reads 190 mA
